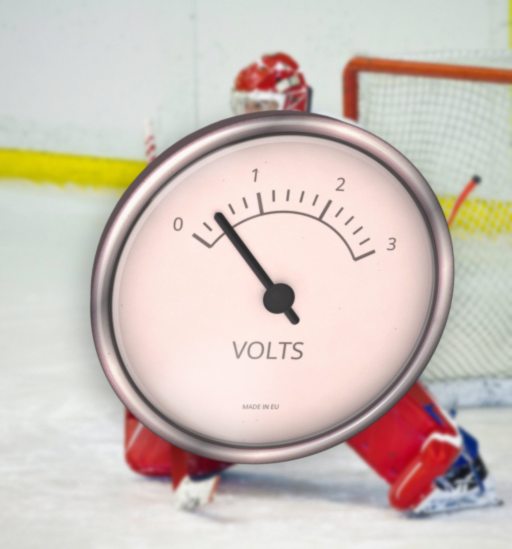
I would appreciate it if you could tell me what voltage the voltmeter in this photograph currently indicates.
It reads 0.4 V
